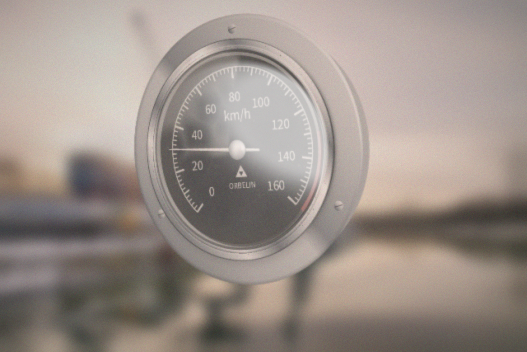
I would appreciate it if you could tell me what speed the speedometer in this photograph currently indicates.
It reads 30 km/h
